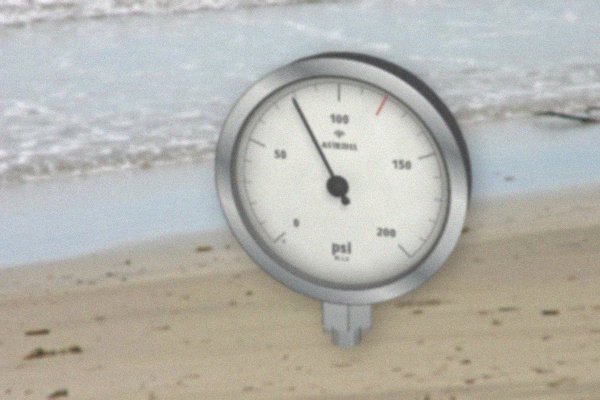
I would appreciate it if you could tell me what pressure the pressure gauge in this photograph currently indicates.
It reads 80 psi
